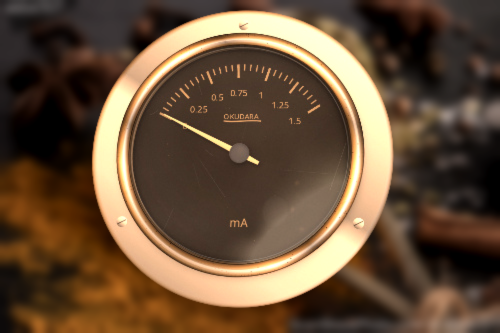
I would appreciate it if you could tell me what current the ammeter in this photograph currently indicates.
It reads 0 mA
